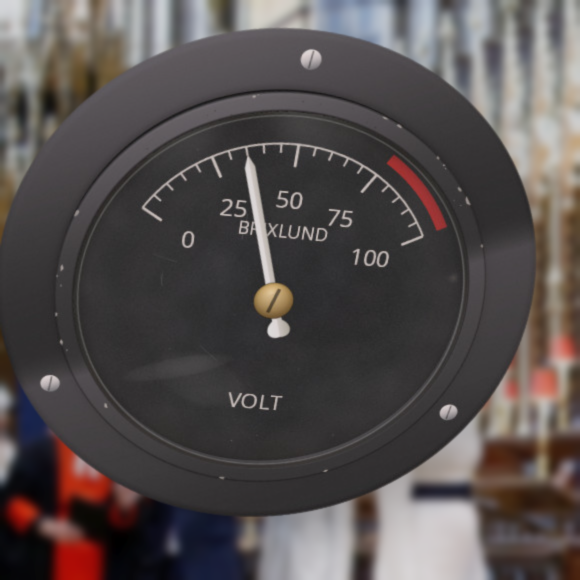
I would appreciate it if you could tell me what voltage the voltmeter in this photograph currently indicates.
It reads 35 V
